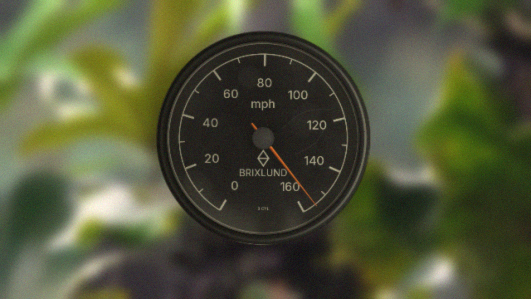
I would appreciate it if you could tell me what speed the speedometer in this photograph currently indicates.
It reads 155 mph
